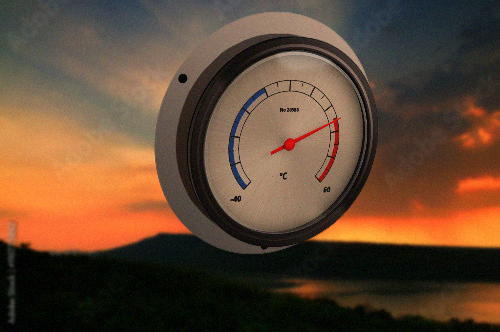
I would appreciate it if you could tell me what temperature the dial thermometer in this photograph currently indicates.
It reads 35 °C
